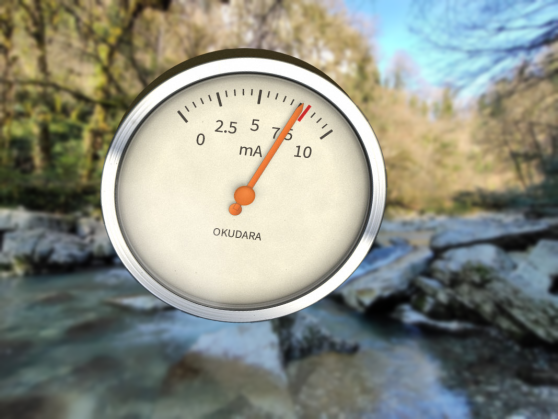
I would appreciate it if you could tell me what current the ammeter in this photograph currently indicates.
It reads 7.5 mA
